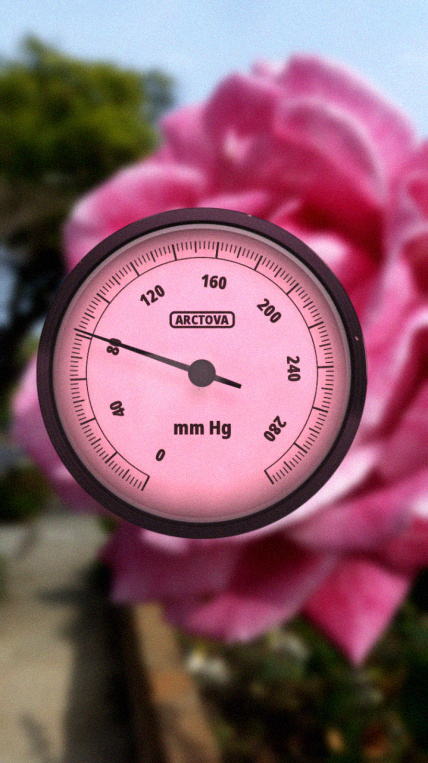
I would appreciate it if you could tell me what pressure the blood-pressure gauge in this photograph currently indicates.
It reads 82 mmHg
